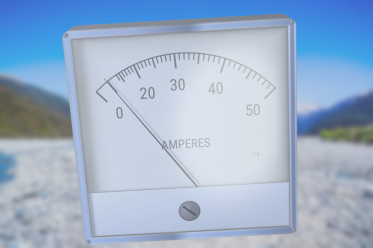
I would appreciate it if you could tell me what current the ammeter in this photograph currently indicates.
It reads 10 A
